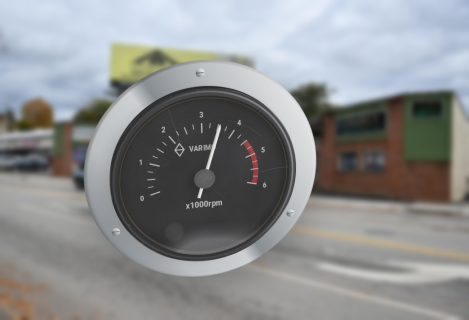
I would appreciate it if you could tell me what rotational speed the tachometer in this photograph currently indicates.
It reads 3500 rpm
